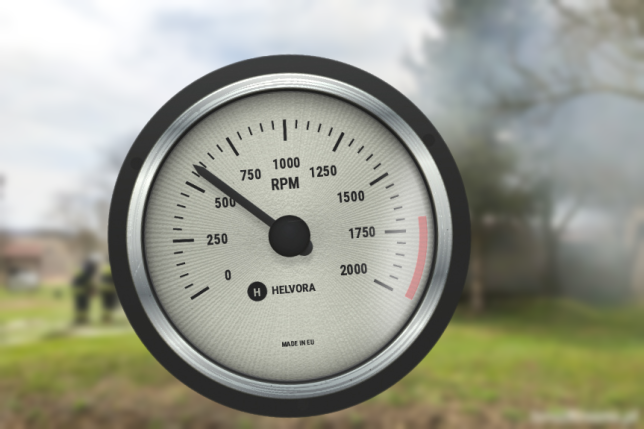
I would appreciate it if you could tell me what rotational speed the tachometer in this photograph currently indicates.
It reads 575 rpm
